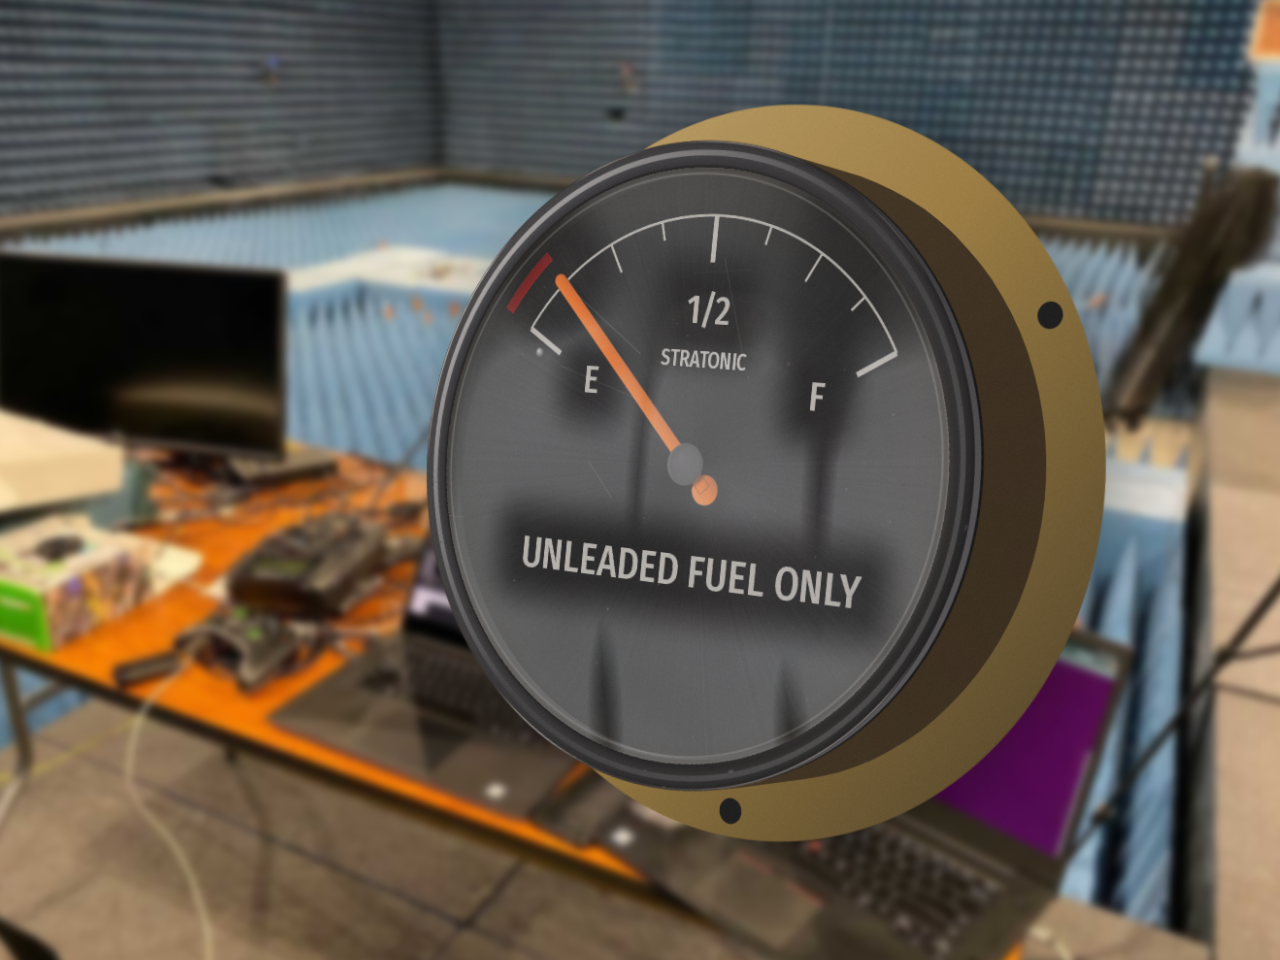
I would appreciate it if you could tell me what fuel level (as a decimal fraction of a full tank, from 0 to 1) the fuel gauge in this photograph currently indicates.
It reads 0.125
